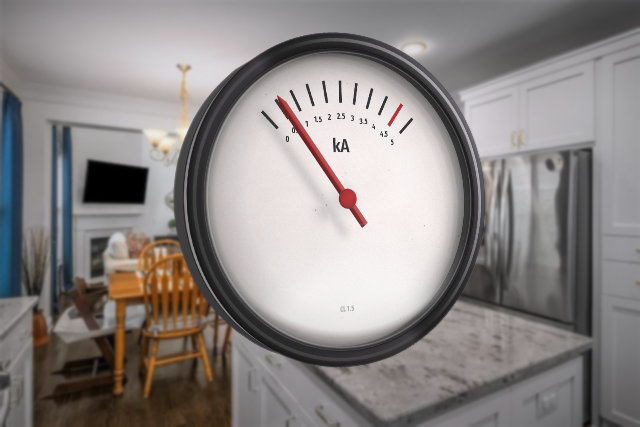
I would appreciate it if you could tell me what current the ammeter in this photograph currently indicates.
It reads 0.5 kA
